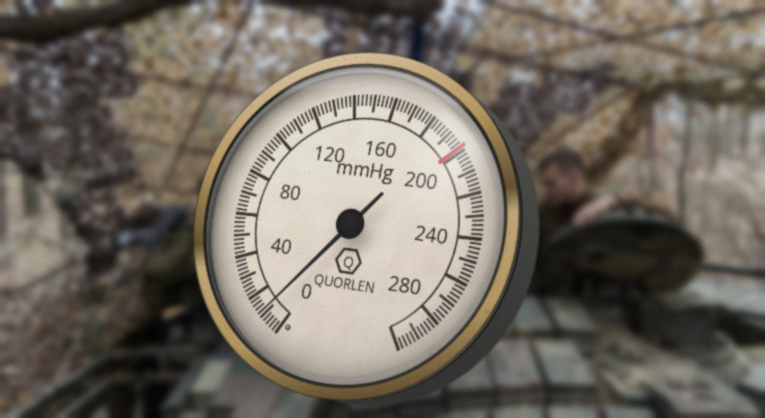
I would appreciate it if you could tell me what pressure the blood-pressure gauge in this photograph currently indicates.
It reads 10 mmHg
